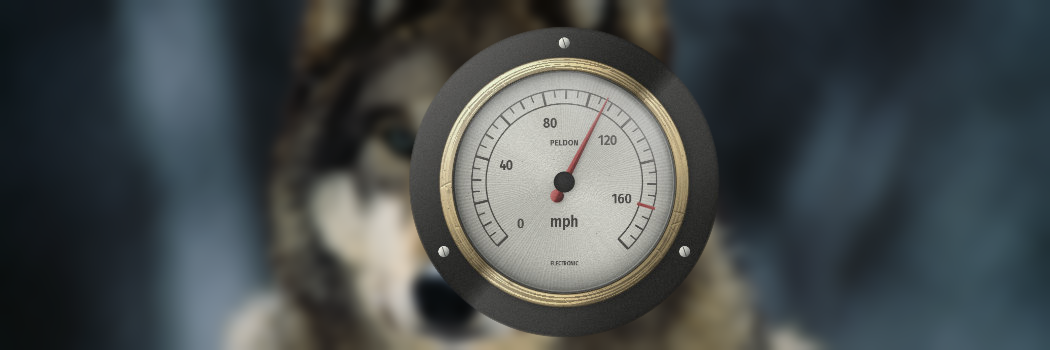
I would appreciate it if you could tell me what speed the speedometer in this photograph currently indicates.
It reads 107.5 mph
